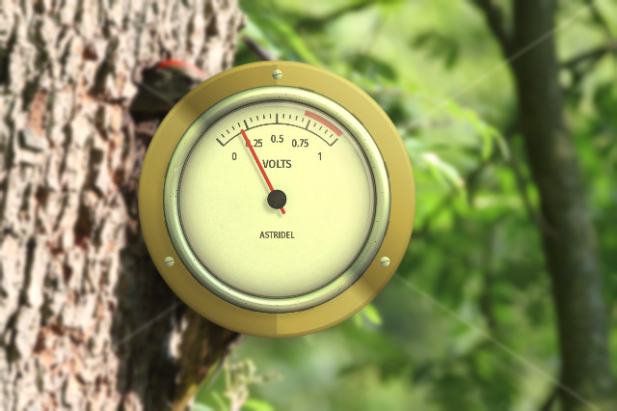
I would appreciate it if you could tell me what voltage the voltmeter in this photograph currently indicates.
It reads 0.2 V
